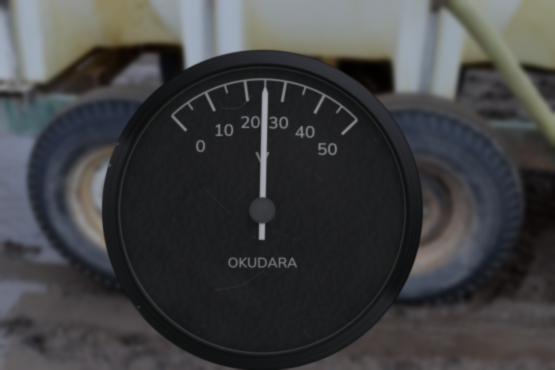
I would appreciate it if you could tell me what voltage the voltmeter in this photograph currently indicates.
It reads 25 V
